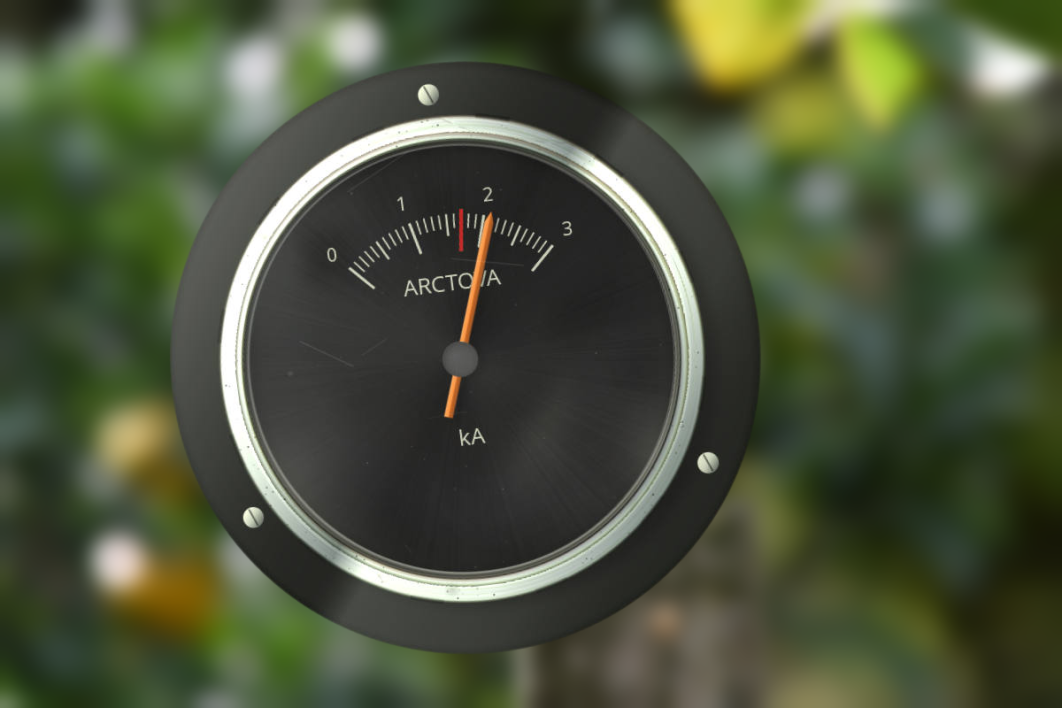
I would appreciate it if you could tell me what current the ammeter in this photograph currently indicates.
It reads 2.1 kA
